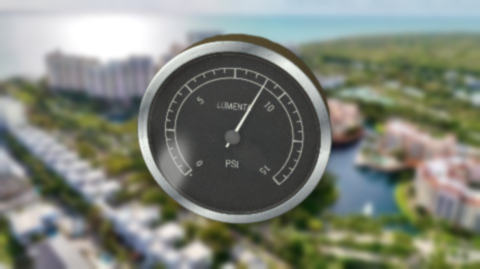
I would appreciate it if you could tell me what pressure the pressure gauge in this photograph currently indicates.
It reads 9 psi
